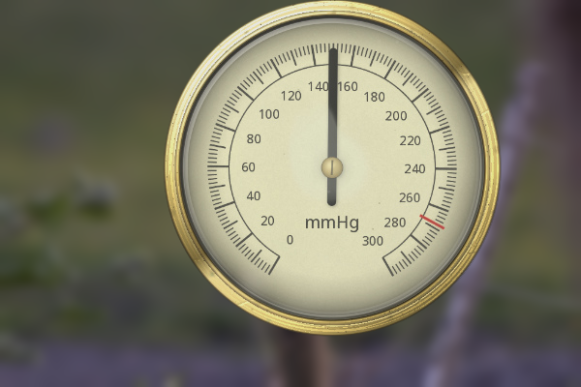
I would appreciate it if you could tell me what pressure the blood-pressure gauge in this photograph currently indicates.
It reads 150 mmHg
